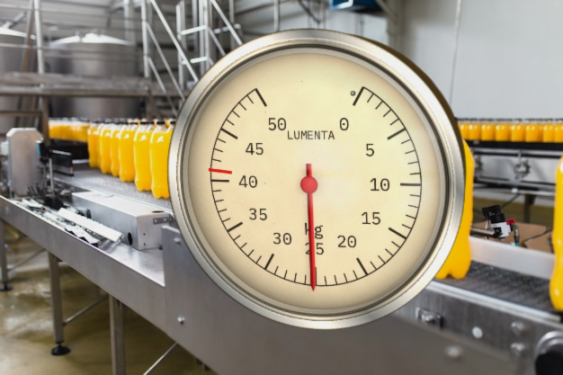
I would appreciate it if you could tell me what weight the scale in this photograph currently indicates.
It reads 25 kg
